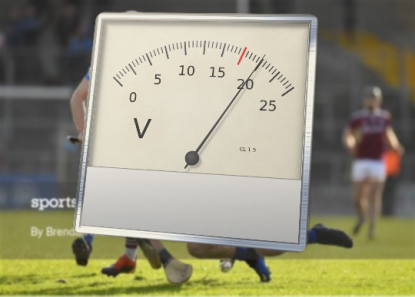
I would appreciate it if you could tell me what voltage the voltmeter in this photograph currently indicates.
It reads 20 V
